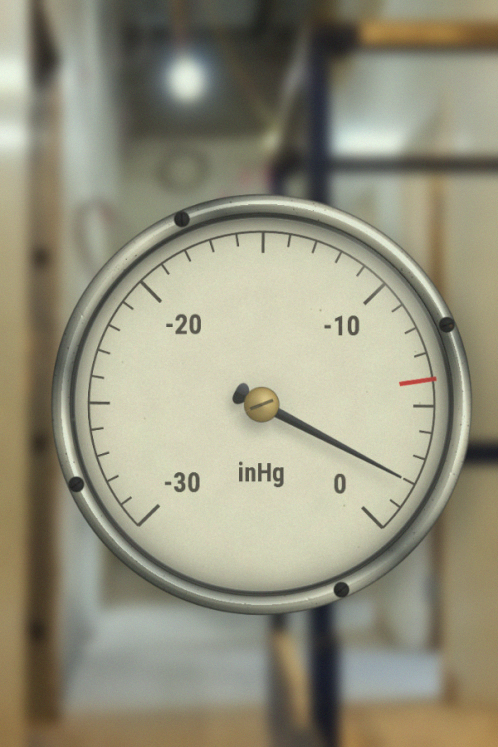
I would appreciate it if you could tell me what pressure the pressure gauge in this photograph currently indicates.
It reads -2 inHg
